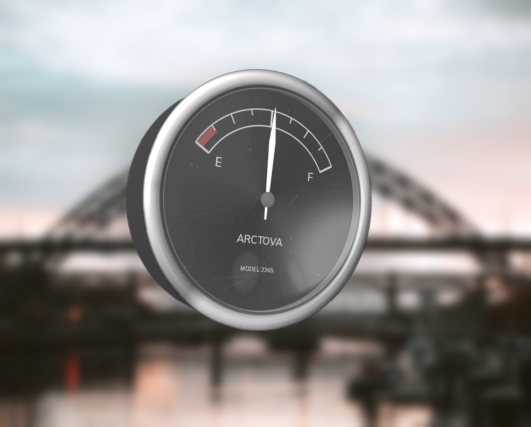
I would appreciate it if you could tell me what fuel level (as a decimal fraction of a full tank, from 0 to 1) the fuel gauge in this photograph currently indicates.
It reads 0.5
